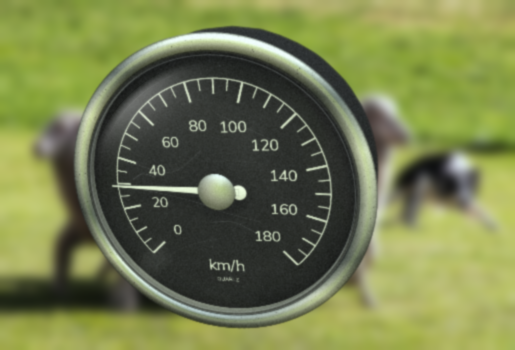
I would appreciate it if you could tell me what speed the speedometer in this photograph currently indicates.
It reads 30 km/h
